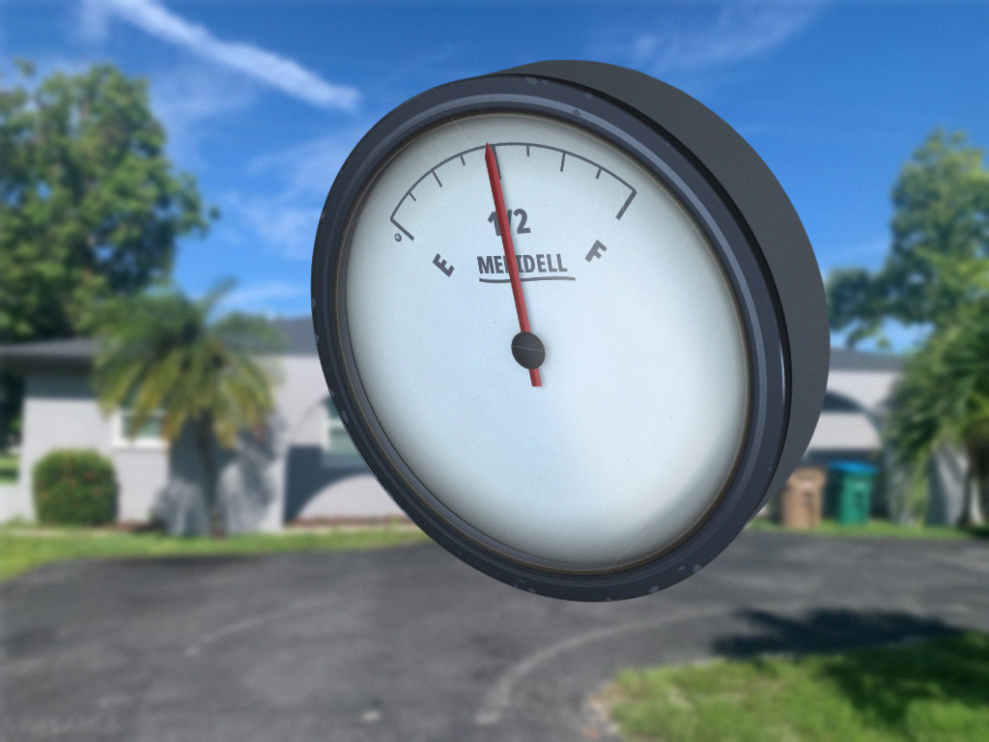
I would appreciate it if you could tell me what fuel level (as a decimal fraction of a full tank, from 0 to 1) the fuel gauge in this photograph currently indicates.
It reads 0.5
